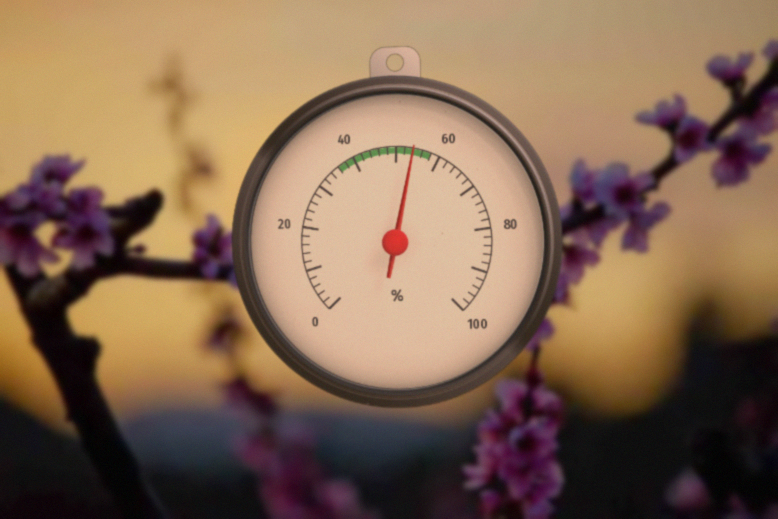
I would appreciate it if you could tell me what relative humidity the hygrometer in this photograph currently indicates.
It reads 54 %
